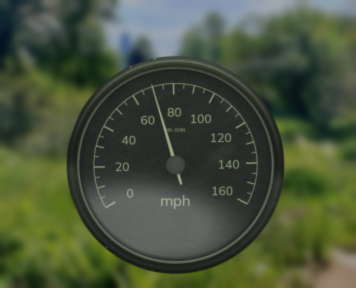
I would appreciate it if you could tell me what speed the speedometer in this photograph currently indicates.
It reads 70 mph
